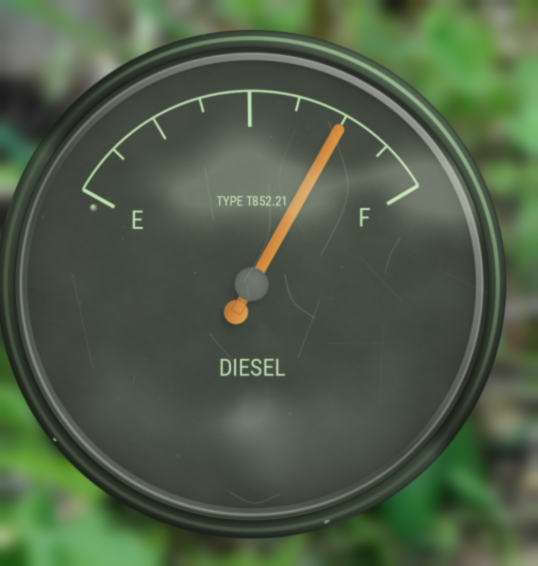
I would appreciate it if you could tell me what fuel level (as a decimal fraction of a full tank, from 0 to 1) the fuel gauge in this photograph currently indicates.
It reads 0.75
